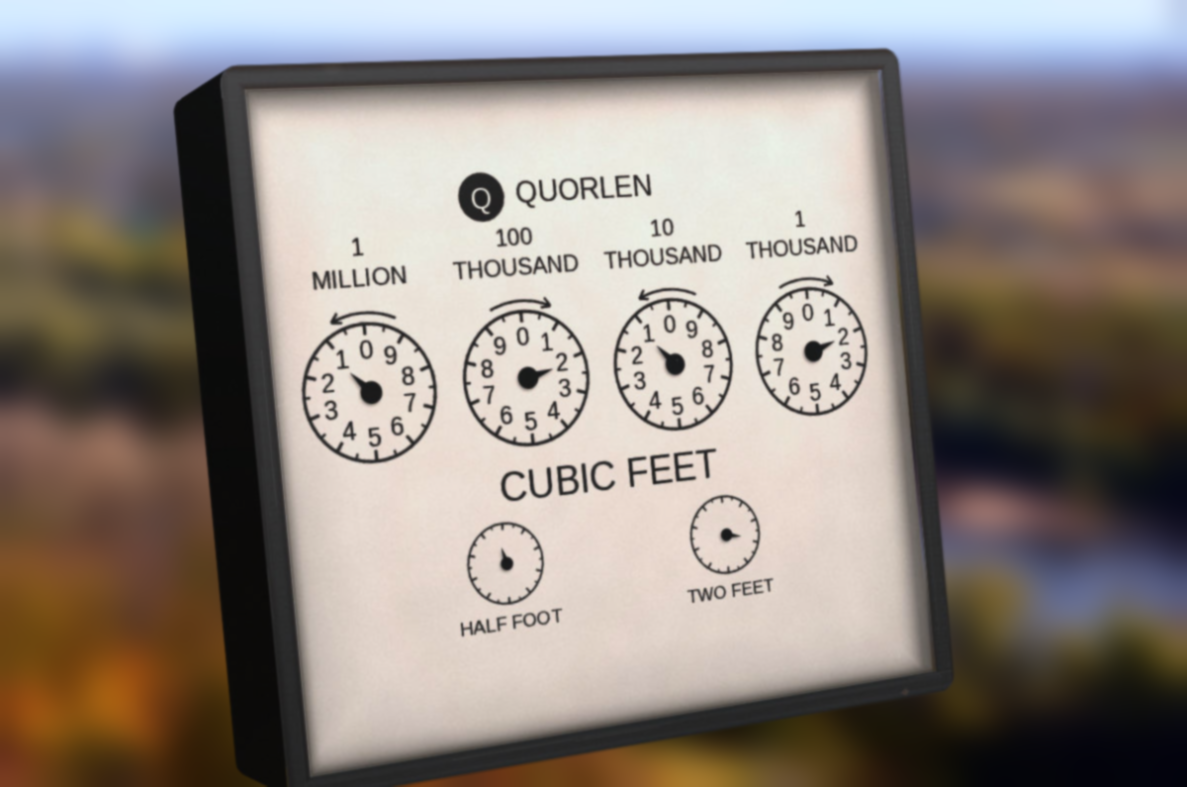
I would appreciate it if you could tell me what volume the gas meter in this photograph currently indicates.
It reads 121200 ft³
